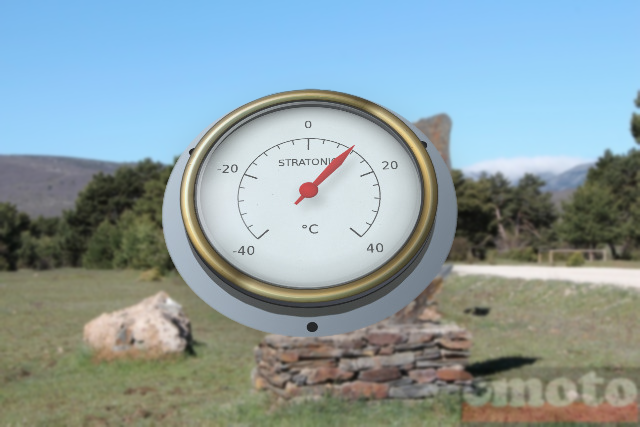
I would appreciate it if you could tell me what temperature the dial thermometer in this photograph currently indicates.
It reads 12 °C
